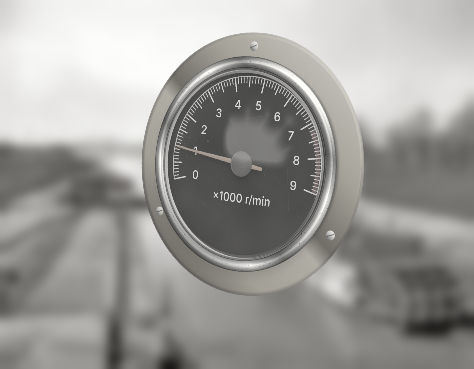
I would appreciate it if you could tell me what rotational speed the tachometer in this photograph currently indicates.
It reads 1000 rpm
